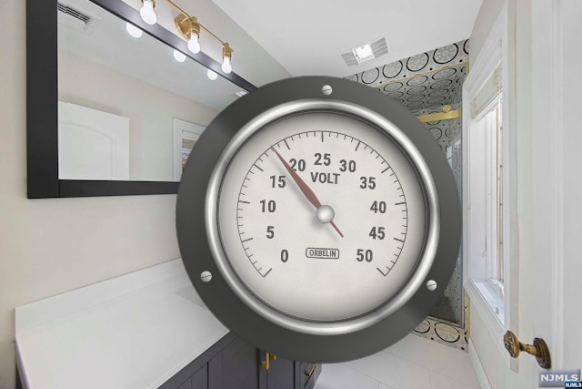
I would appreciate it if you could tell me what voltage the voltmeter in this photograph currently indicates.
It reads 18 V
